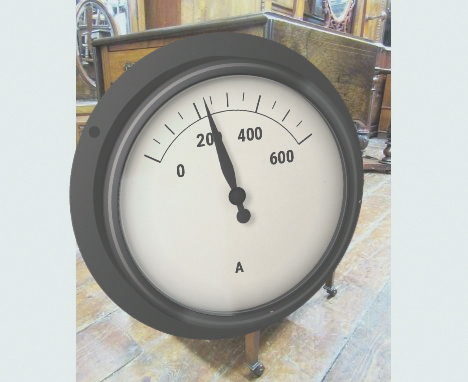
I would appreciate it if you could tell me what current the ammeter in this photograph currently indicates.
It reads 225 A
